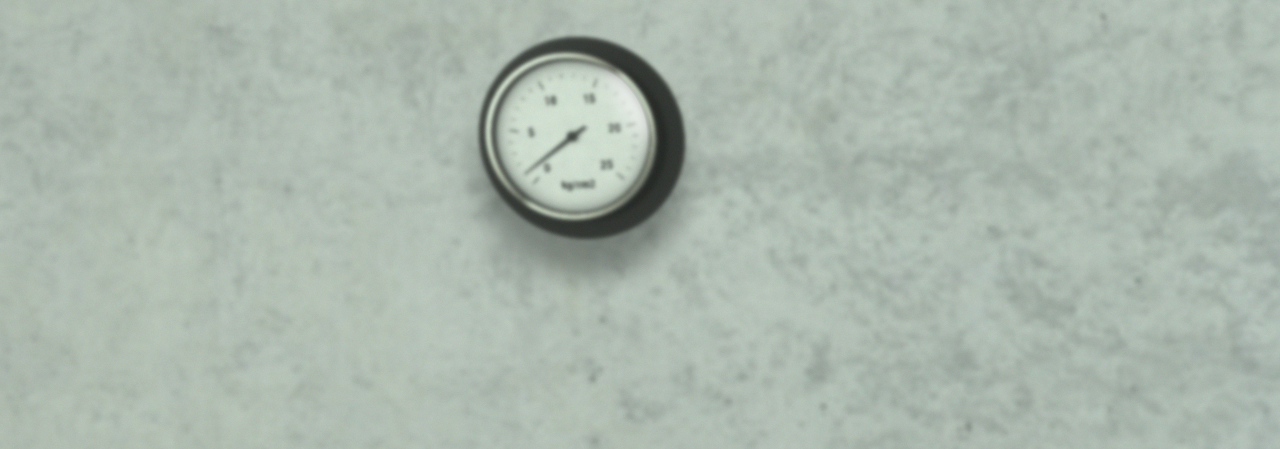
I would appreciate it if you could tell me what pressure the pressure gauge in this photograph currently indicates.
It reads 1 kg/cm²
